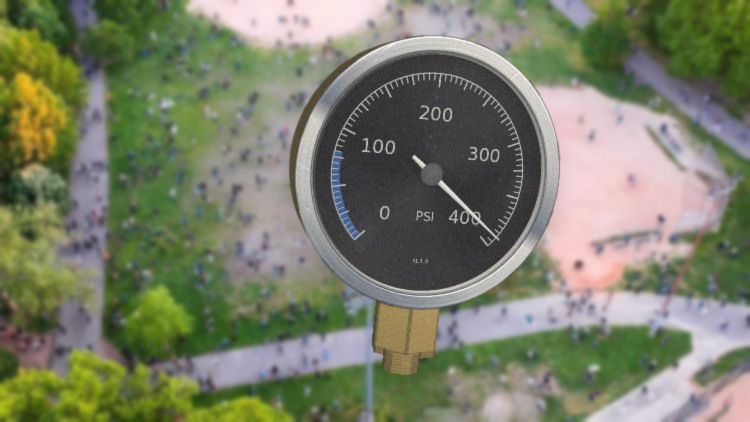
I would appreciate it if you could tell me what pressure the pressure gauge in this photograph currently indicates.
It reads 390 psi
